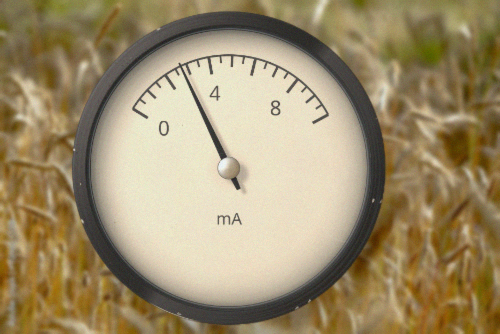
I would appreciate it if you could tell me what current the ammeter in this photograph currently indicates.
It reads 2.75 mA
